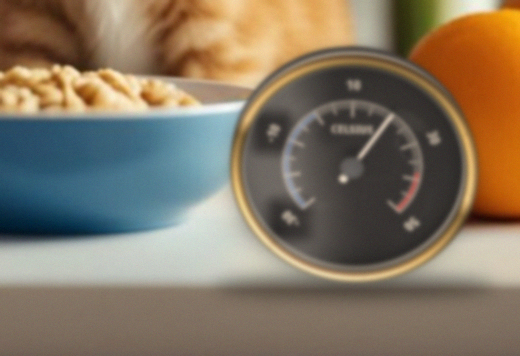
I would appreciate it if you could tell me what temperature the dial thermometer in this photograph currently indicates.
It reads 20 °C
